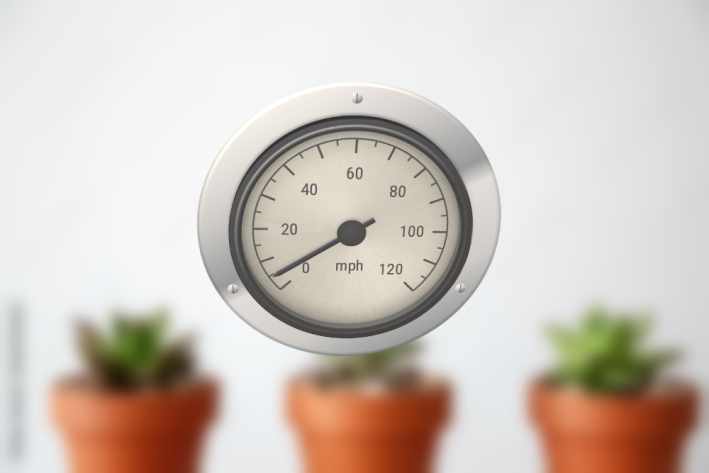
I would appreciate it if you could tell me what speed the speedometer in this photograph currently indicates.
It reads 5 mph
